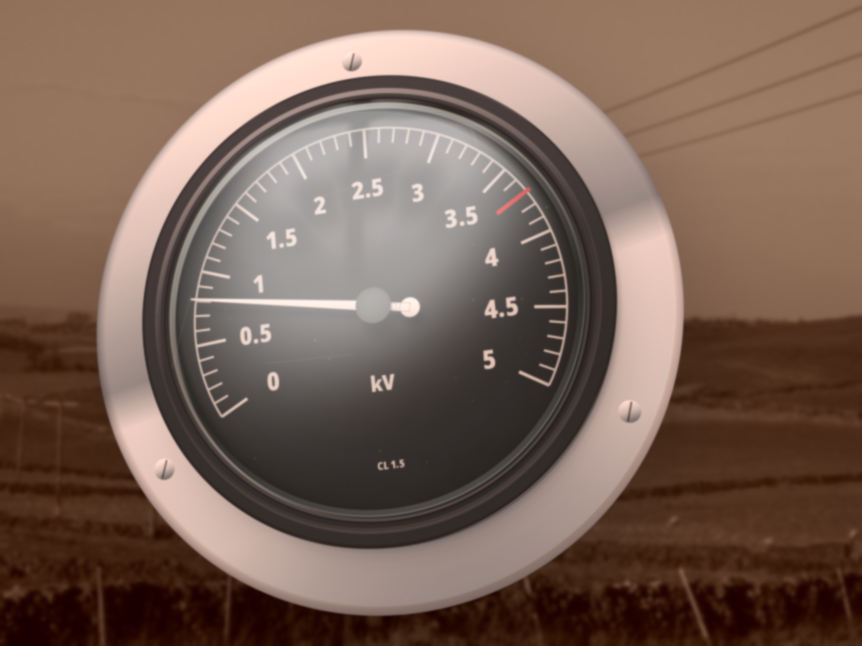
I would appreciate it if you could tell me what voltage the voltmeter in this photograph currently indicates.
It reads 0.8 kV
